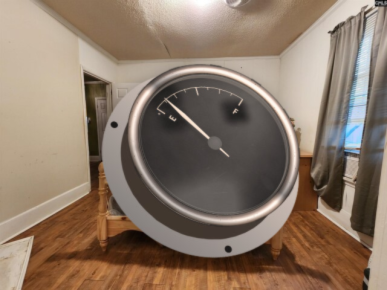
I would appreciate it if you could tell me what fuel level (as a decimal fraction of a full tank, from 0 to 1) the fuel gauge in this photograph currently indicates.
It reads 0.125
